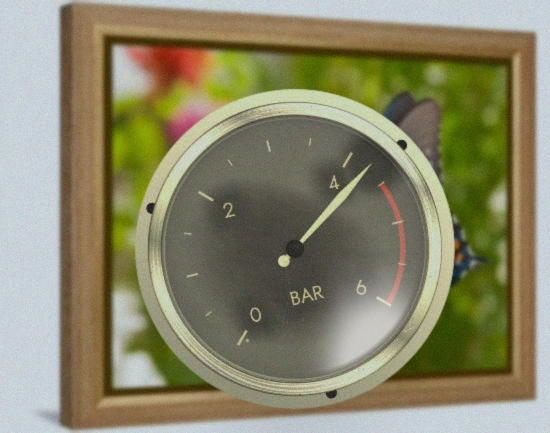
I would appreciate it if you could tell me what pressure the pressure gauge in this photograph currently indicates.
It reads 4.25 bar
